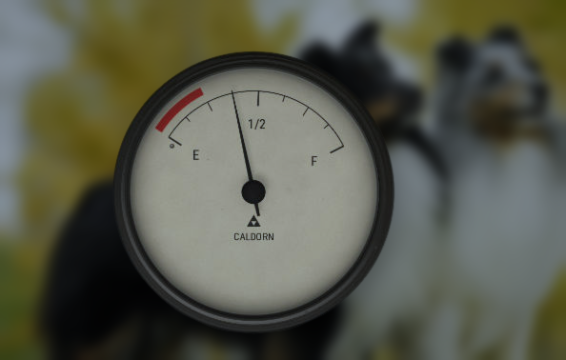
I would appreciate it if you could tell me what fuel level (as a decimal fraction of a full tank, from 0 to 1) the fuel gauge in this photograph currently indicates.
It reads 0.375
